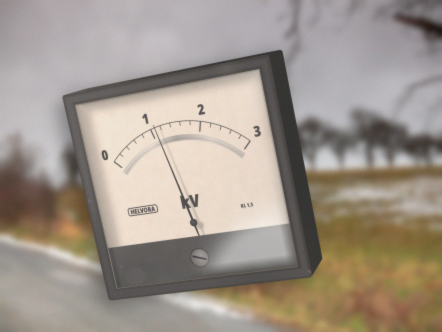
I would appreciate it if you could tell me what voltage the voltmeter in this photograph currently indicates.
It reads 1.1 kV
